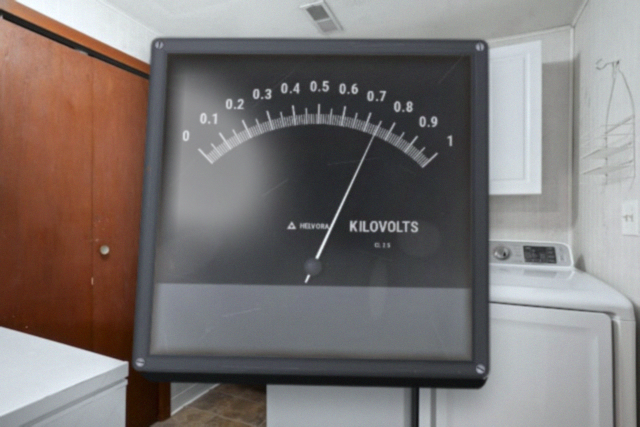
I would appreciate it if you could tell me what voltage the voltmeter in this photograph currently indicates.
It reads 0.75 kV
